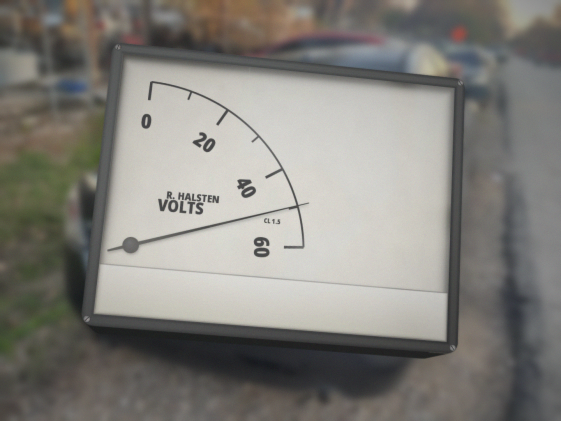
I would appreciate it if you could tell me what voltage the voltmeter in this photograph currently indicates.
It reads 50 V
